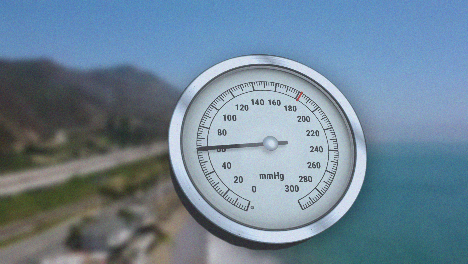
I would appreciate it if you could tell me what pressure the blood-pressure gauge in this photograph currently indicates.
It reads 60 mmHg
